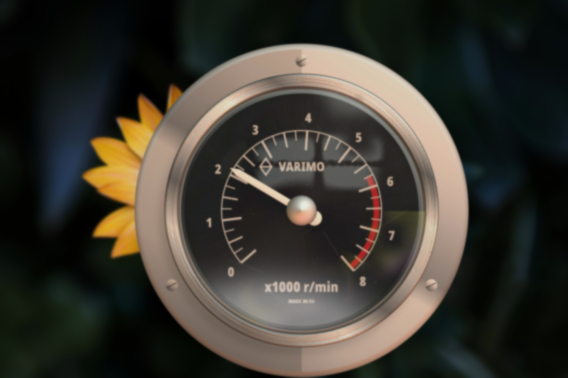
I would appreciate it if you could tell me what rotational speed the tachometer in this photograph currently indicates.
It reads 2125 rpm
